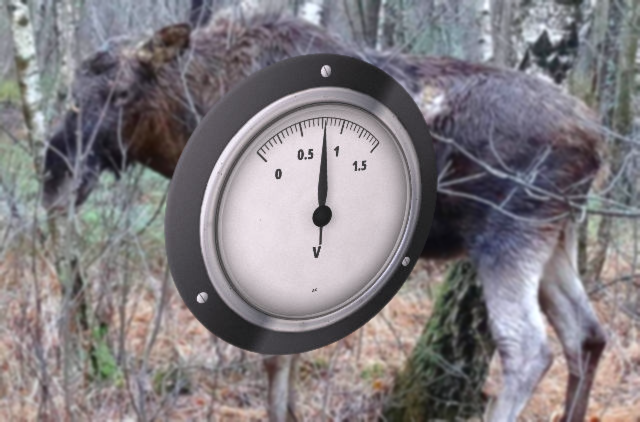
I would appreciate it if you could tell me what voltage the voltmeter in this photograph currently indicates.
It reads 0.75 V
